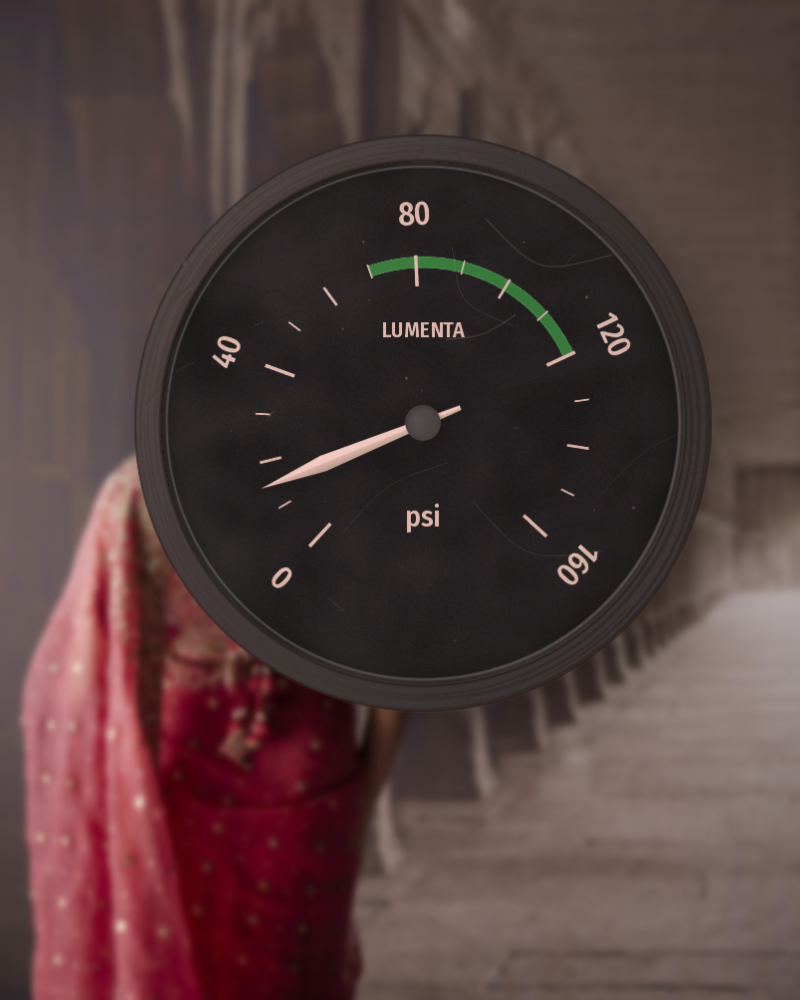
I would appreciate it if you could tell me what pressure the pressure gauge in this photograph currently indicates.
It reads 15 psi
